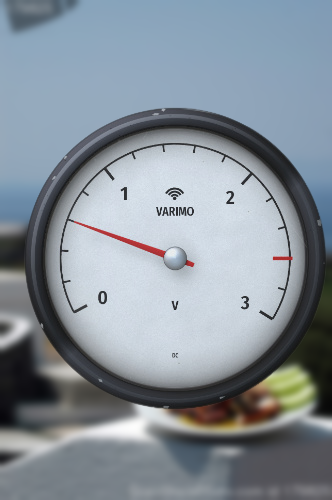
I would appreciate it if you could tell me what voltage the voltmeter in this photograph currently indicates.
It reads 0.6 V
